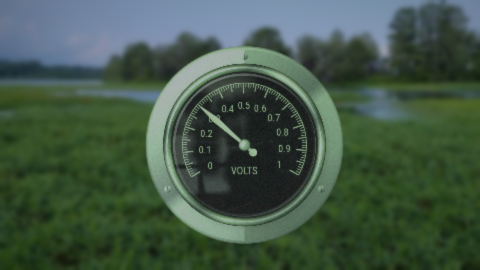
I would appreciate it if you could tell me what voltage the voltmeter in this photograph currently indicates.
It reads 0.3 V
